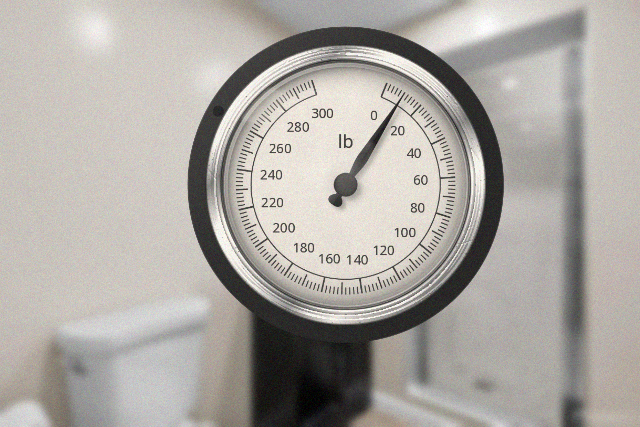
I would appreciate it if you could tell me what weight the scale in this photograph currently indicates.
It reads 10 lb
